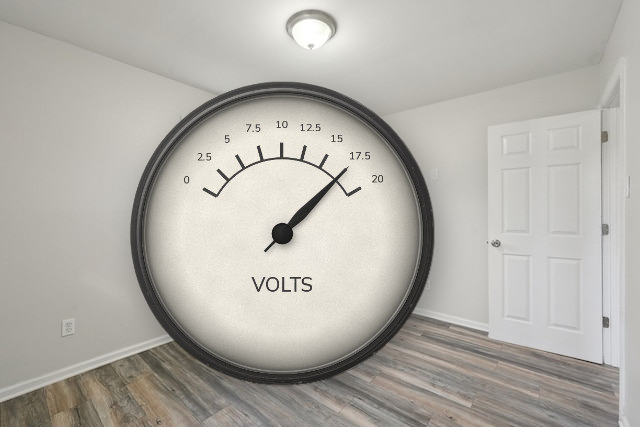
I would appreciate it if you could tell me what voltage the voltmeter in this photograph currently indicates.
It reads 17.5 V
